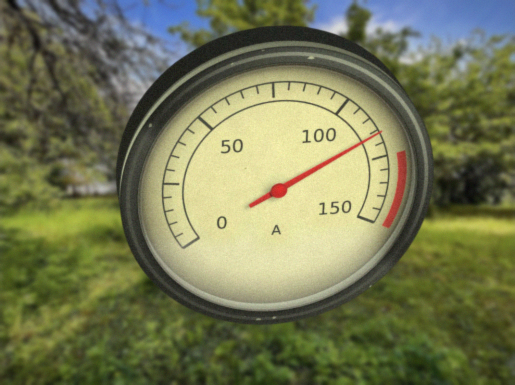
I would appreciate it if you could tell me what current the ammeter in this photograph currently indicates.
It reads 115 A
